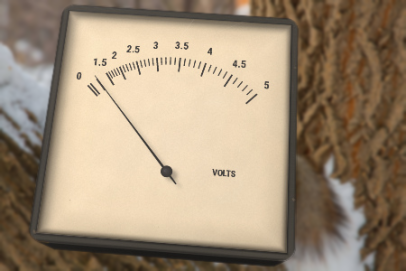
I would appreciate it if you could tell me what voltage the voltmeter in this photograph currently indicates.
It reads 1 V
